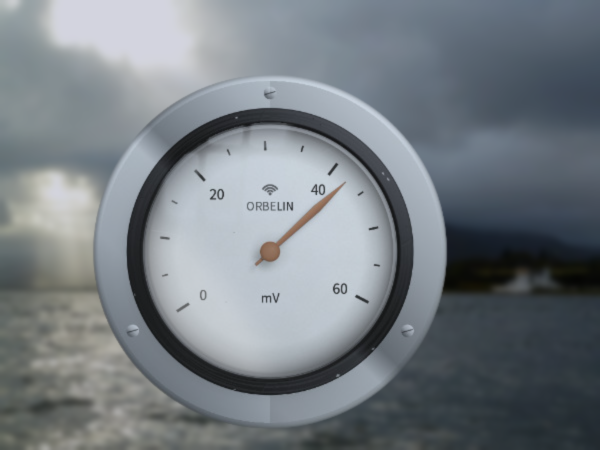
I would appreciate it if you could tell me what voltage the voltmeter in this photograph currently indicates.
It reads 42.5 mV
